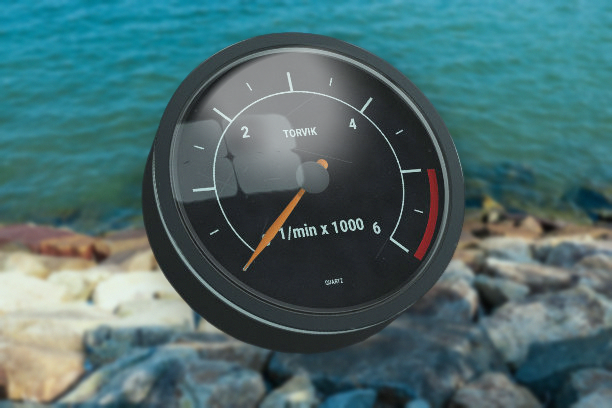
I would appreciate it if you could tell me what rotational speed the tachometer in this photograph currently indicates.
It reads 0 rpm
